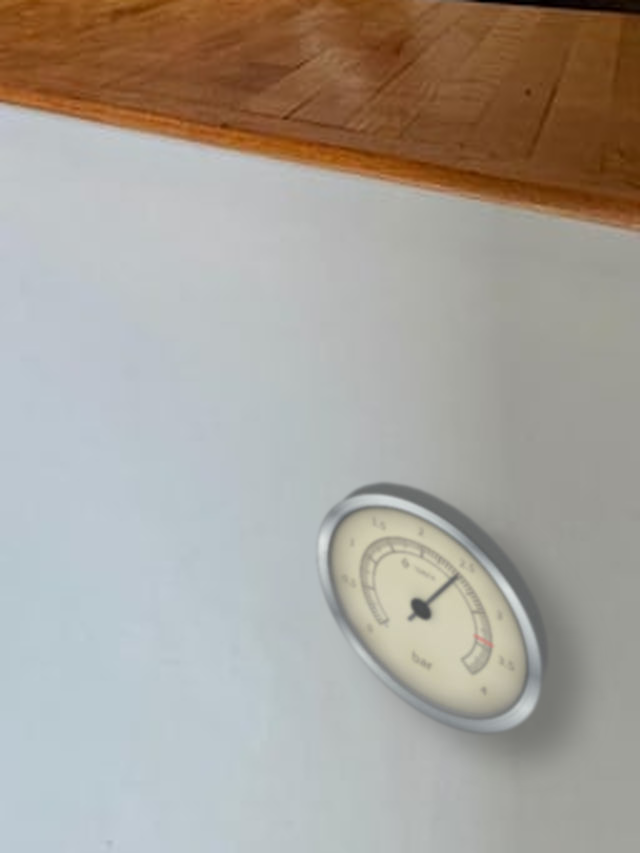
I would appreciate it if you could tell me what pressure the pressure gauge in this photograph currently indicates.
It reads 2.5 bar
